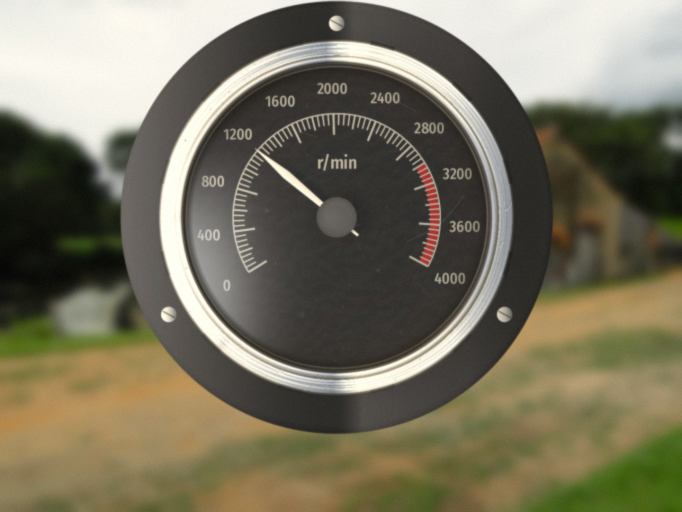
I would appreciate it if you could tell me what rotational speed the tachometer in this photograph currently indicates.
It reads 1200 rpm
